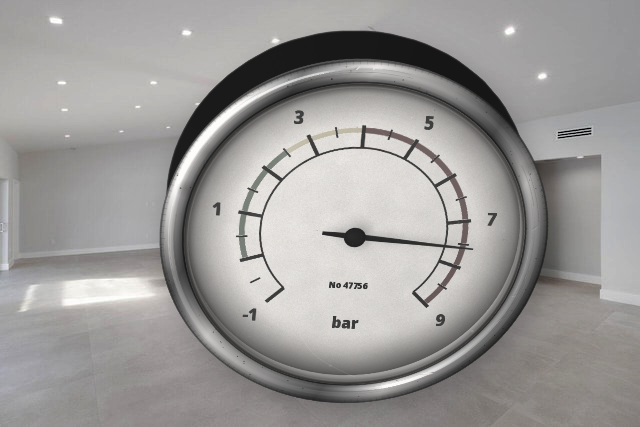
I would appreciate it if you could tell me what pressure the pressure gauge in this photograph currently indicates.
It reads 7.5 bar
